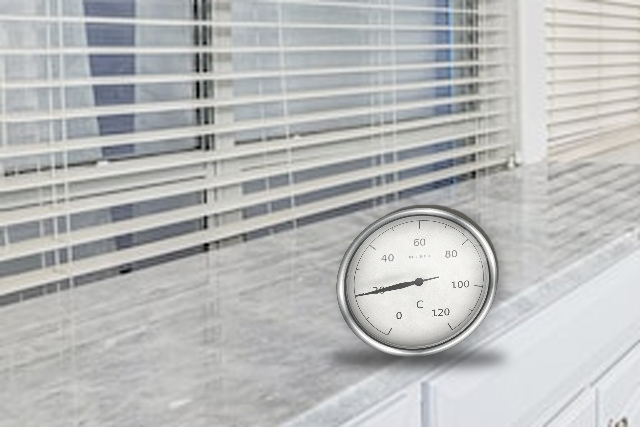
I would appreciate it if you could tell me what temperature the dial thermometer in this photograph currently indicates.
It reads 20 °C
